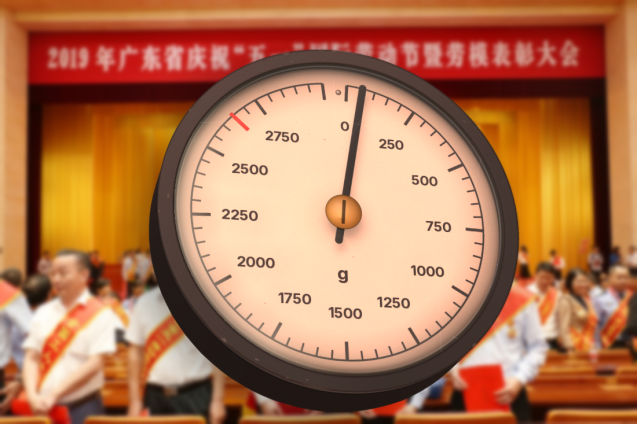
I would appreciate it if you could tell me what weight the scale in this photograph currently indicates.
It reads 50 g
